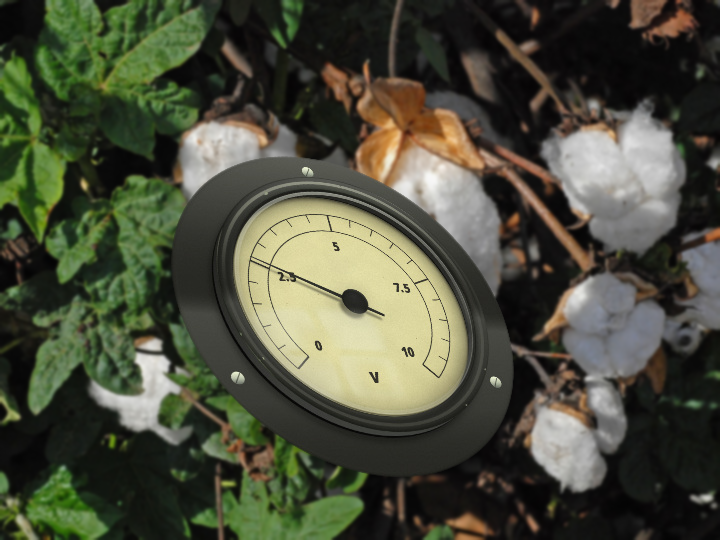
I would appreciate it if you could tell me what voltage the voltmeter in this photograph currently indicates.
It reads 2.5 V
